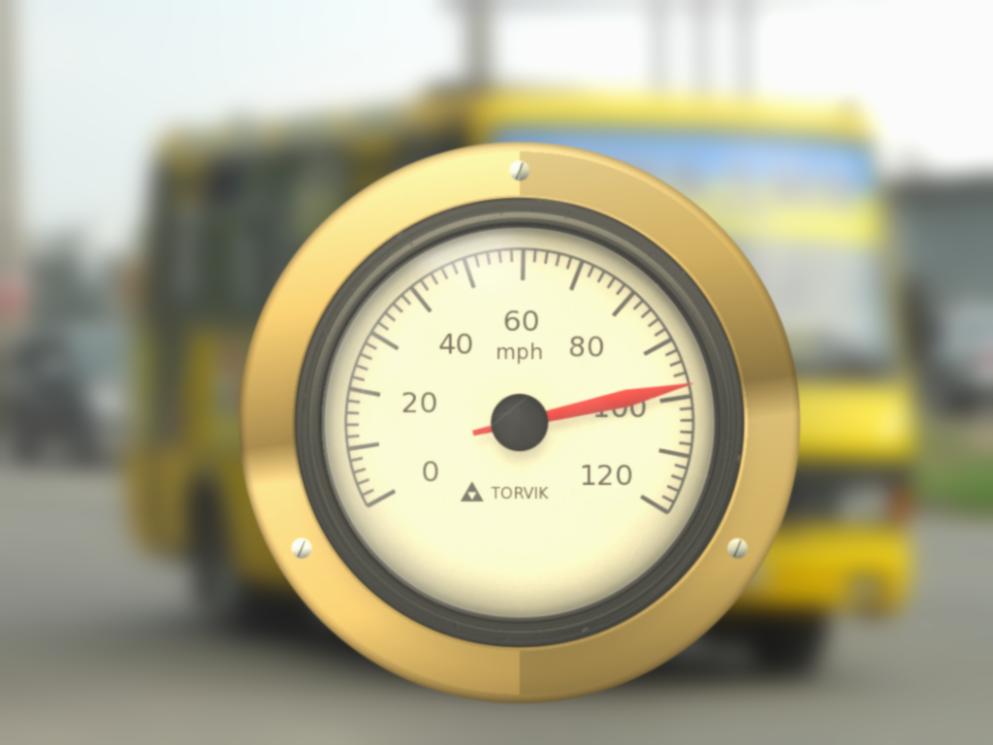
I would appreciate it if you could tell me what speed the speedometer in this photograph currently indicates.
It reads 98 mph
